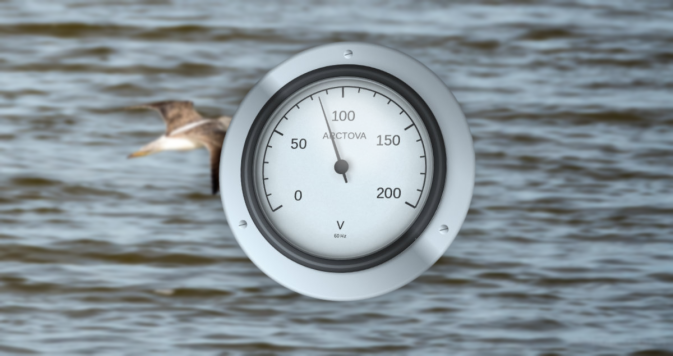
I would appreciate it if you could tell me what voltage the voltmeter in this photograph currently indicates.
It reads 85 V
